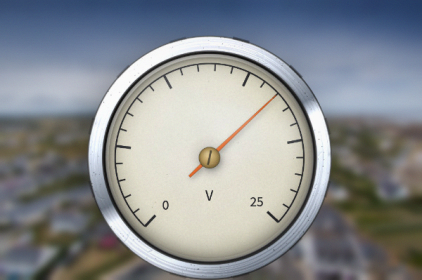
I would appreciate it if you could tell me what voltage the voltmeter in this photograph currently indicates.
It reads 17 V
